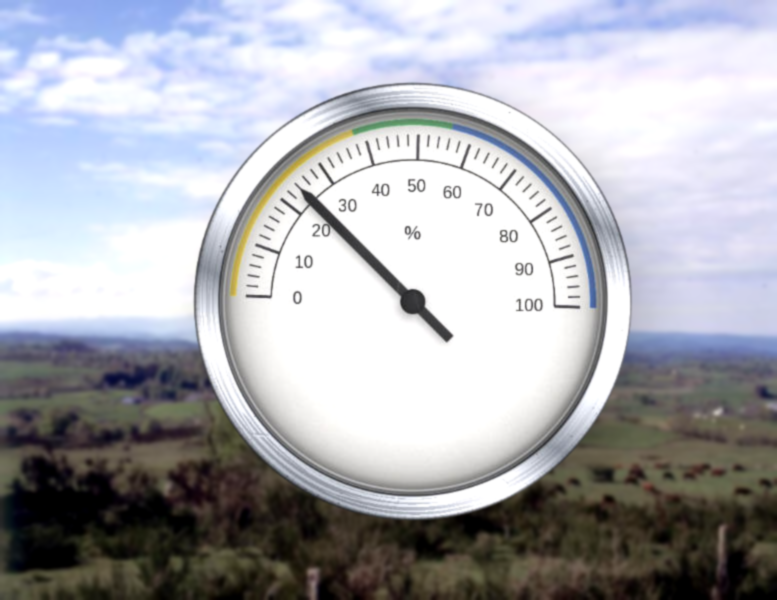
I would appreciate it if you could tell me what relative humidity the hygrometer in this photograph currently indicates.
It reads 24 %
